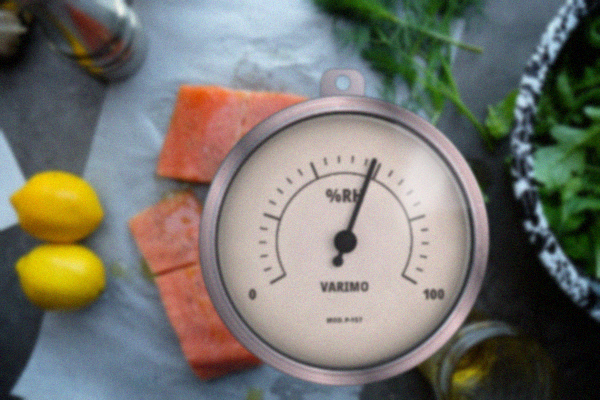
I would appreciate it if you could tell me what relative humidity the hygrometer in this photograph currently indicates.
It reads 58 %
